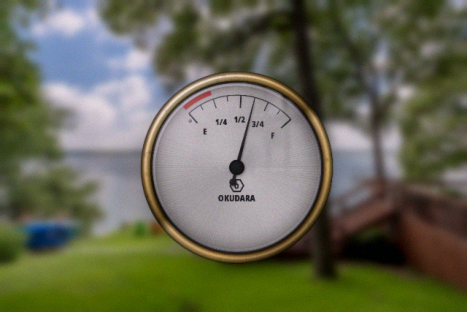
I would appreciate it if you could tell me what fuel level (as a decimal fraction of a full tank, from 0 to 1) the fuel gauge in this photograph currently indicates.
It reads 0.625
